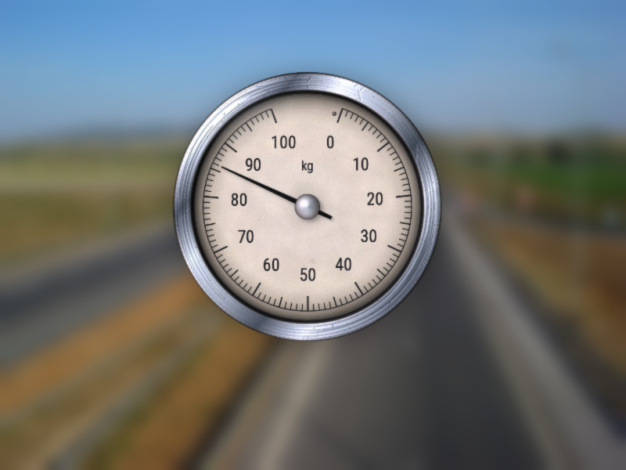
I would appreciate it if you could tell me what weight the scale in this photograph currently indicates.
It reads 86 kg
